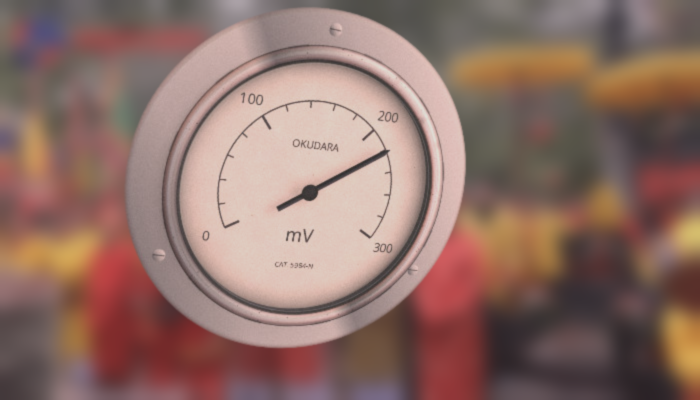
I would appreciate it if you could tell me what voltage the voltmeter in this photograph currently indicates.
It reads 220 mV
